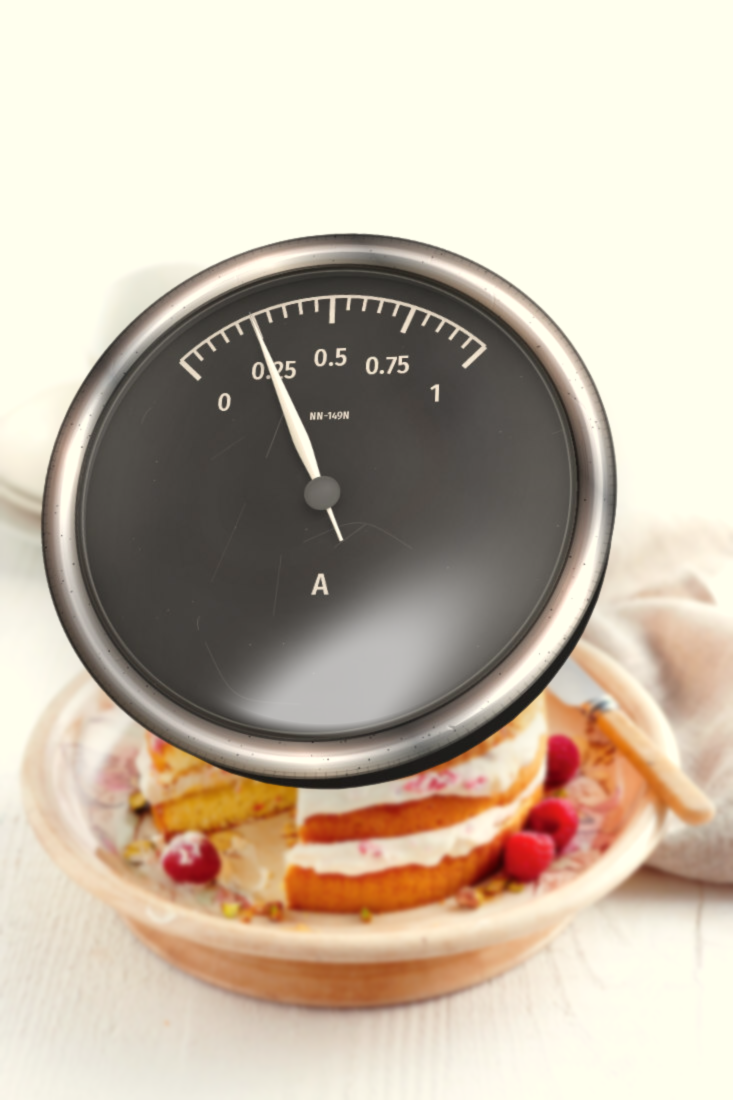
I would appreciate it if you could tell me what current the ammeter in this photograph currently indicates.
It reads 0.25 A
